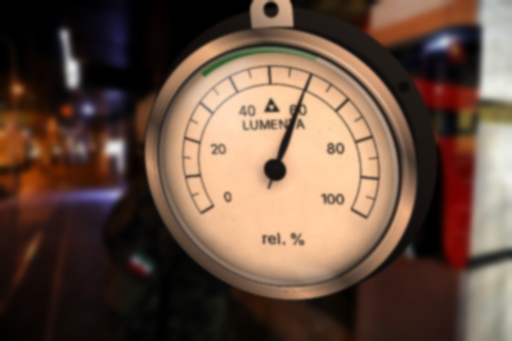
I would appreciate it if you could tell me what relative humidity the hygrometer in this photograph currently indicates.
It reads 60 %
